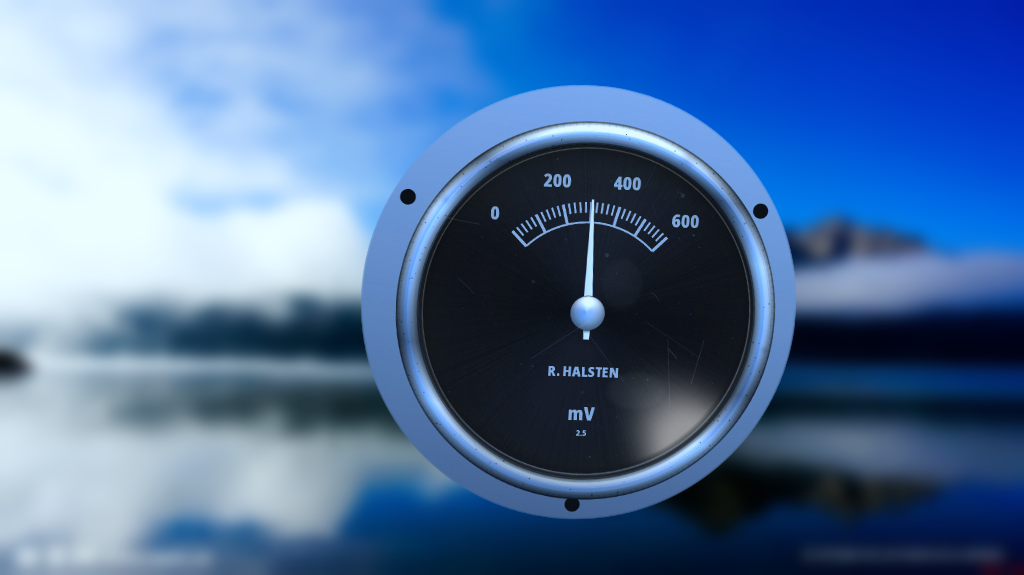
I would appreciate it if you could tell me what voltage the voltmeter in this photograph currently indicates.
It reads 300 mV
